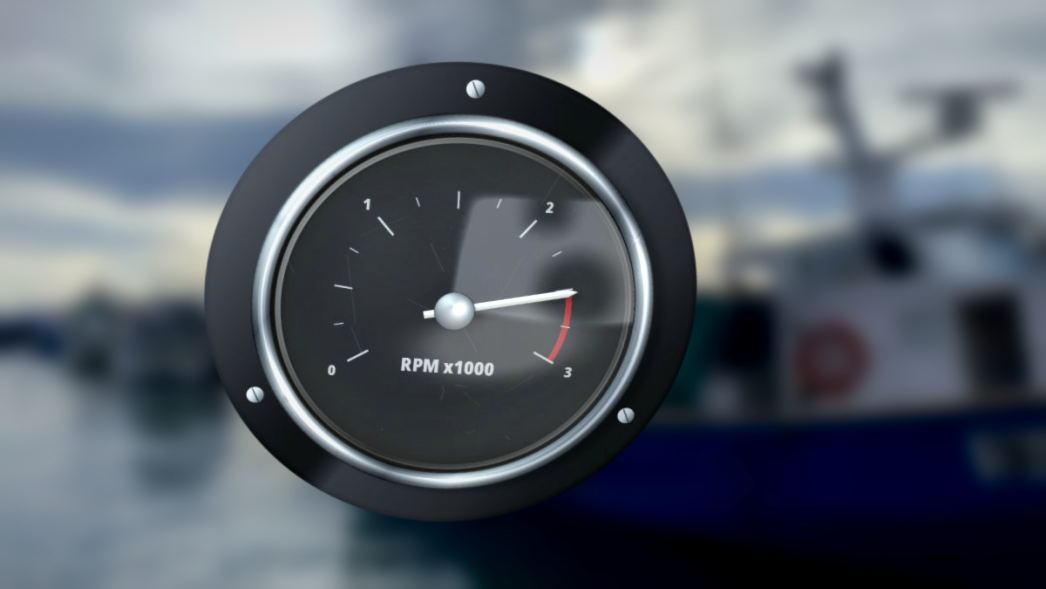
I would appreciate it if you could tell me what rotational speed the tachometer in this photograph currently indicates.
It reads 2500 rpm
